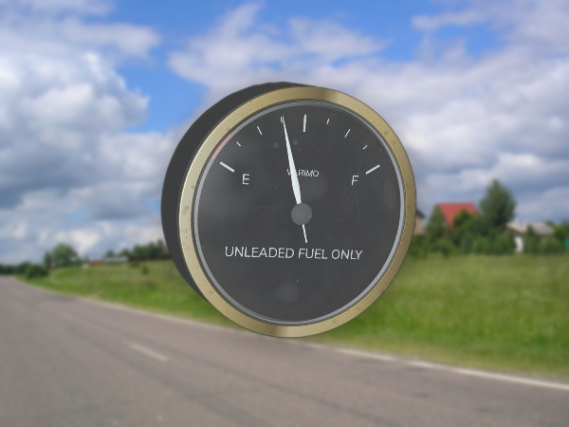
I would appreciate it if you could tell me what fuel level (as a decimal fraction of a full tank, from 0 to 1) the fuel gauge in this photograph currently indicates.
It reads 0.375
